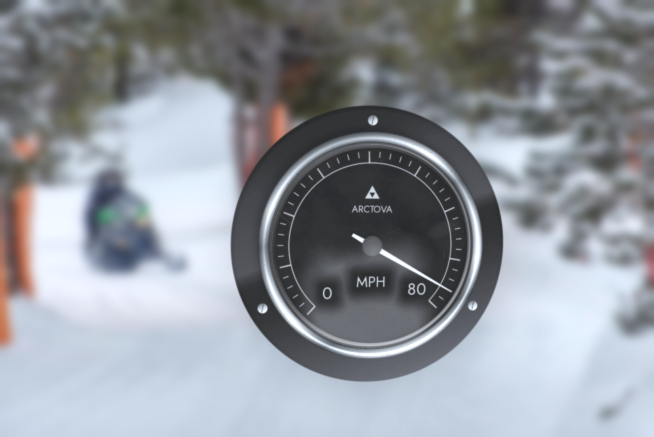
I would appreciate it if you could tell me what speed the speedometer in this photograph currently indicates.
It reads 76 mph
